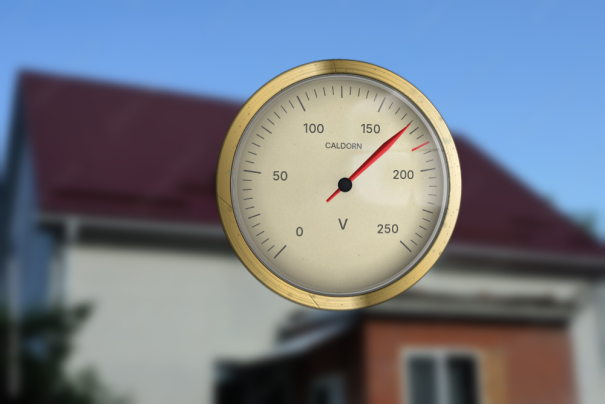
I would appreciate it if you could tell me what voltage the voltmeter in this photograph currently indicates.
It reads 170 V
